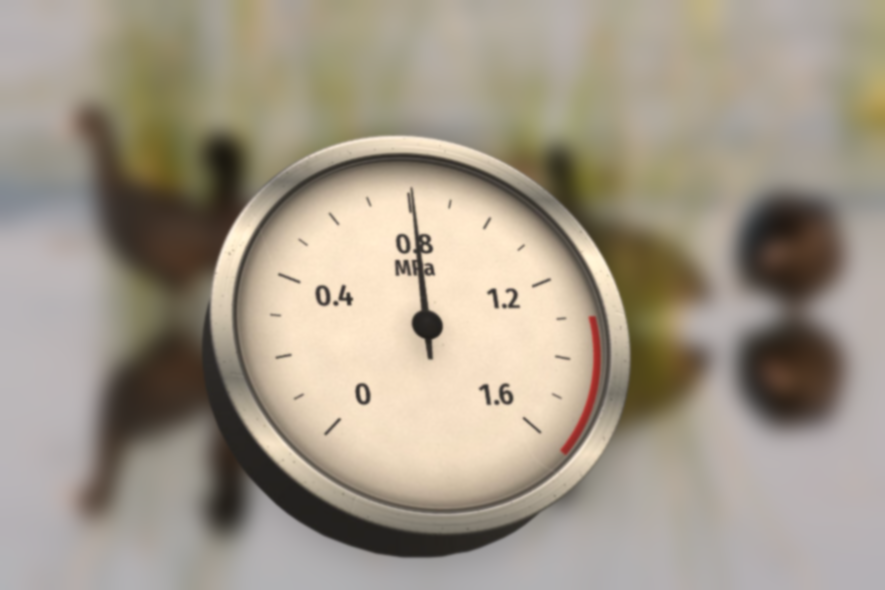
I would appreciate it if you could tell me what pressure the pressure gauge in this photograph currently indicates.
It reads 0.8 MPa
